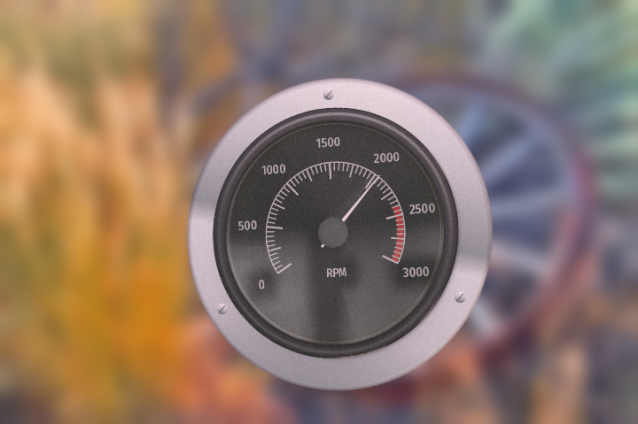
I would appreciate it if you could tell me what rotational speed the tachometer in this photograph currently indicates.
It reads 2050 rpm
